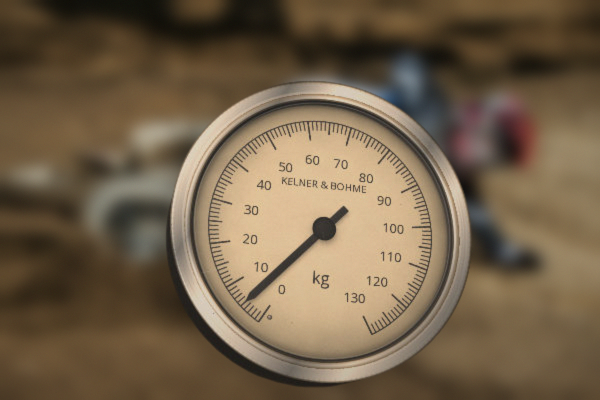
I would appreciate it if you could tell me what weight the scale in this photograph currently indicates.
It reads 5 kg
